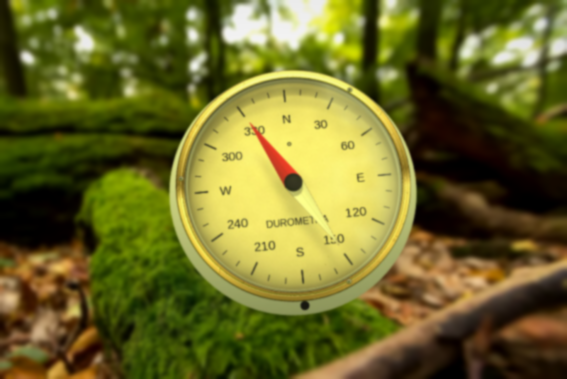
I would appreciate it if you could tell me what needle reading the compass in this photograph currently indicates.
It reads 330 °
